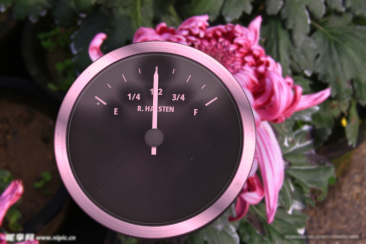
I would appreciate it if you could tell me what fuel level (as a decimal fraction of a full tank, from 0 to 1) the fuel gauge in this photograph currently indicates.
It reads 0.5
